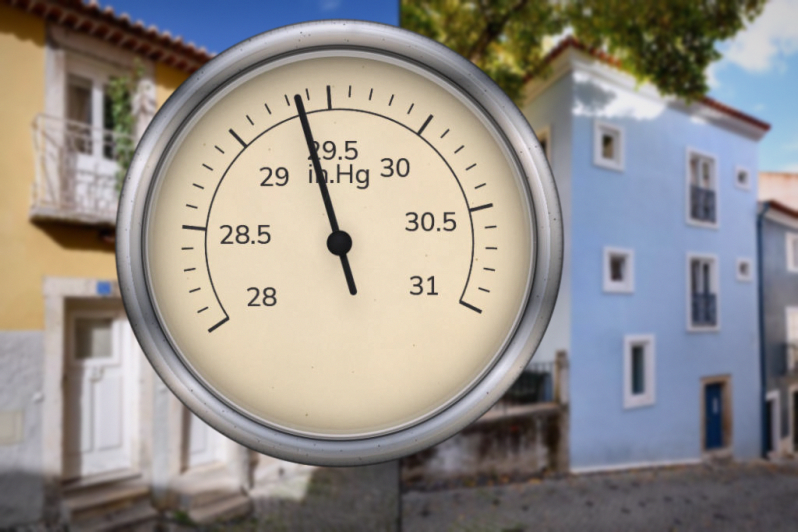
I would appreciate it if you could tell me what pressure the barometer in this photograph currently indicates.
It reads 29.35 inHg
